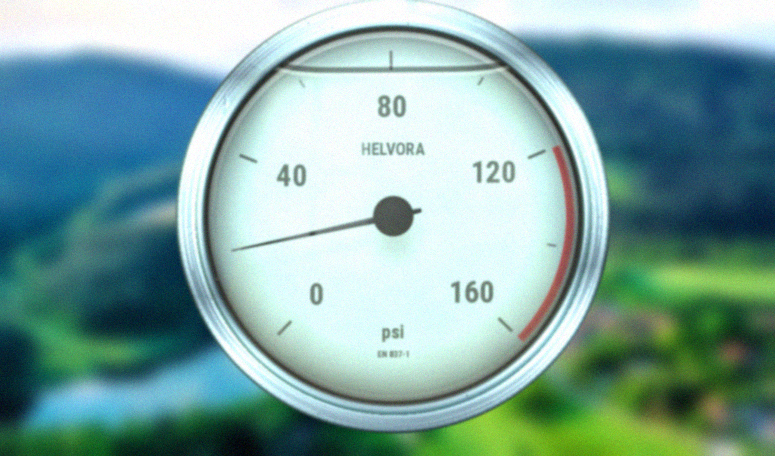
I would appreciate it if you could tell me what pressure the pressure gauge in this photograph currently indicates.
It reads 20 psi
